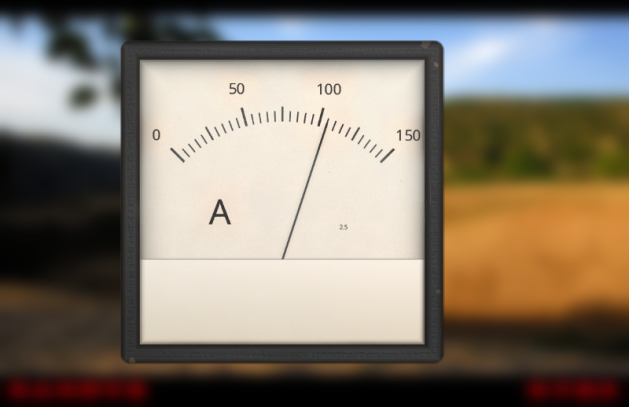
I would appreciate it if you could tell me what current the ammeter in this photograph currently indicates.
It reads 105 A
